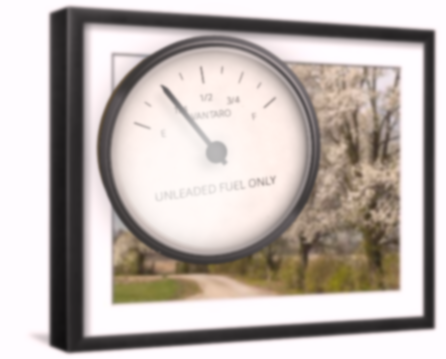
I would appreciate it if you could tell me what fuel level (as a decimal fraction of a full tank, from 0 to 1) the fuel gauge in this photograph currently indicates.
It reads 0.25
